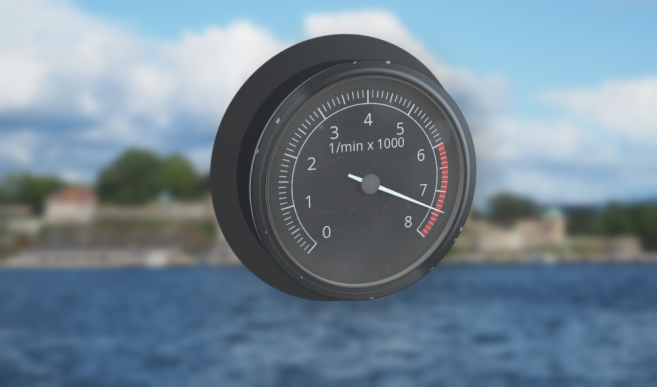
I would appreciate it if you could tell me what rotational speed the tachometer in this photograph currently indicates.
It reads 7400 rpm
